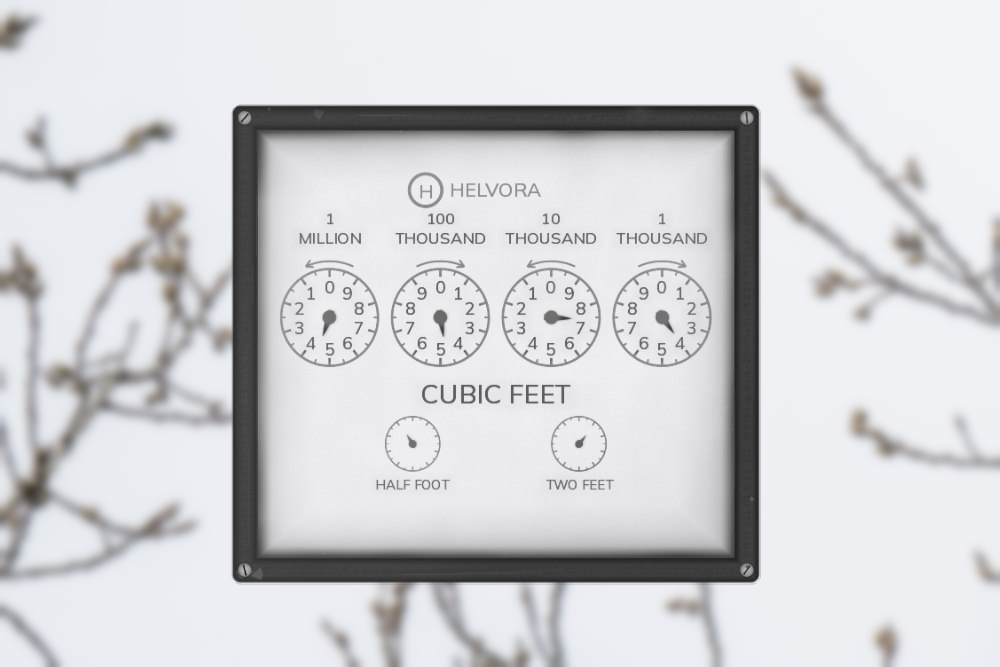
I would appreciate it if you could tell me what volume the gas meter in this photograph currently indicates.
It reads 447400 ft³
